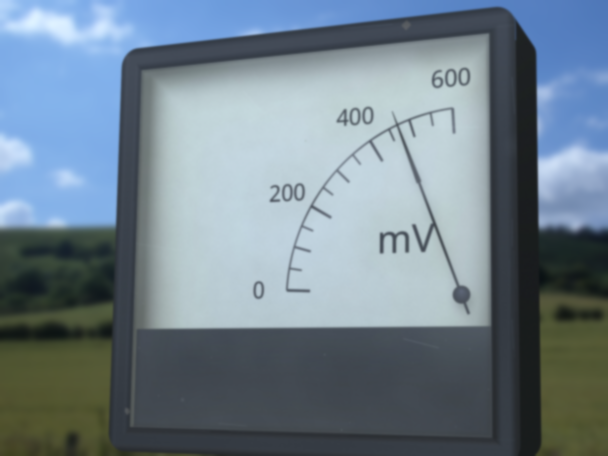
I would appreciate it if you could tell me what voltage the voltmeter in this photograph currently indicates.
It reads 475 mV
